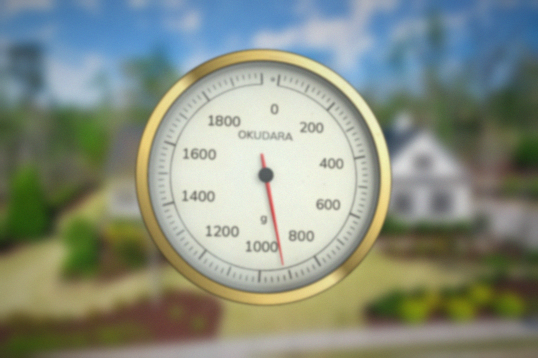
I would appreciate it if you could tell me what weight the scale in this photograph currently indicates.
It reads 920 g
